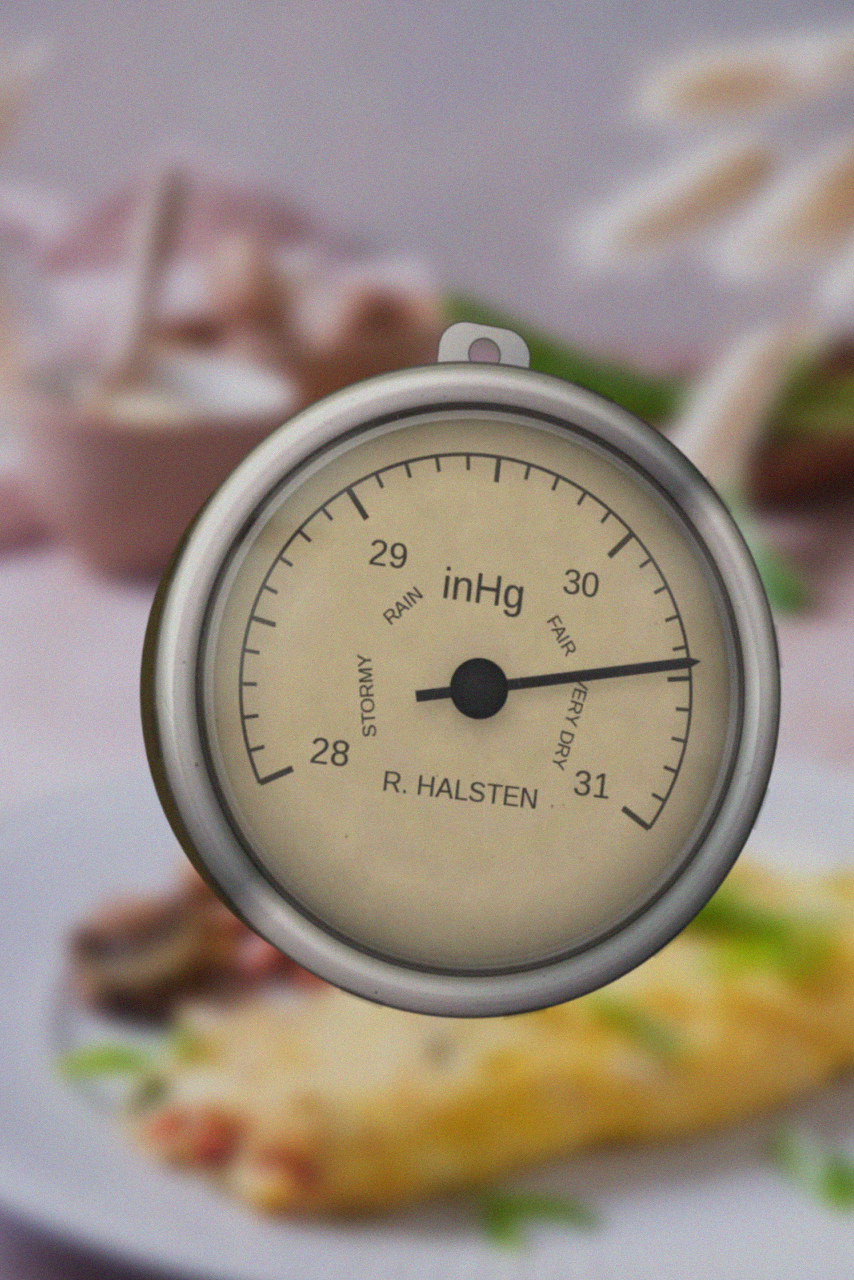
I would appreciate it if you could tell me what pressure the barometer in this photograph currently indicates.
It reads 30.45 inHg
